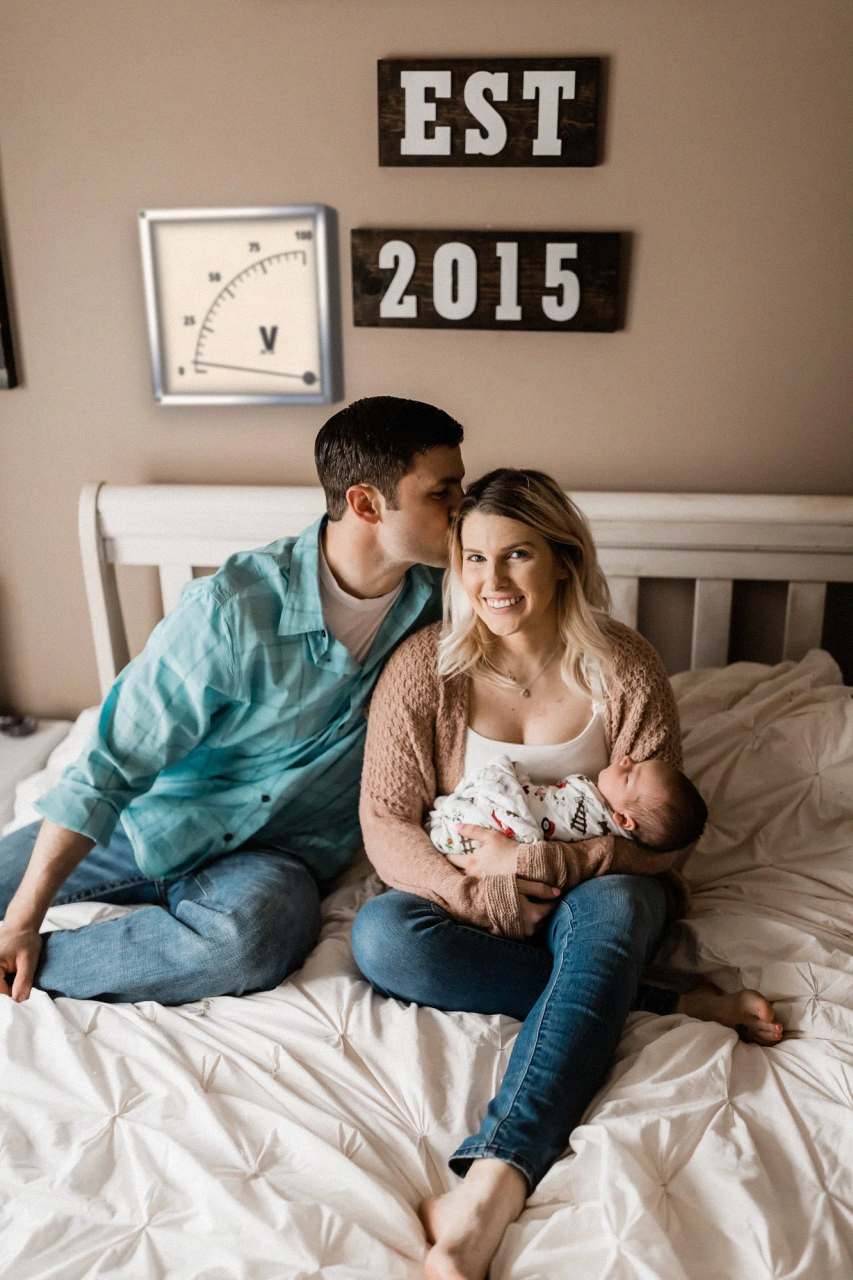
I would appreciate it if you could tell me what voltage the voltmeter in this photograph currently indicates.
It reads 5 V
